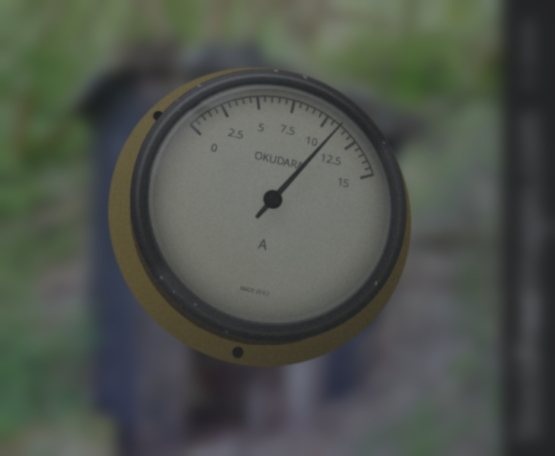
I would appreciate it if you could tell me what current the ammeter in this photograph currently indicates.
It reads 11 A
